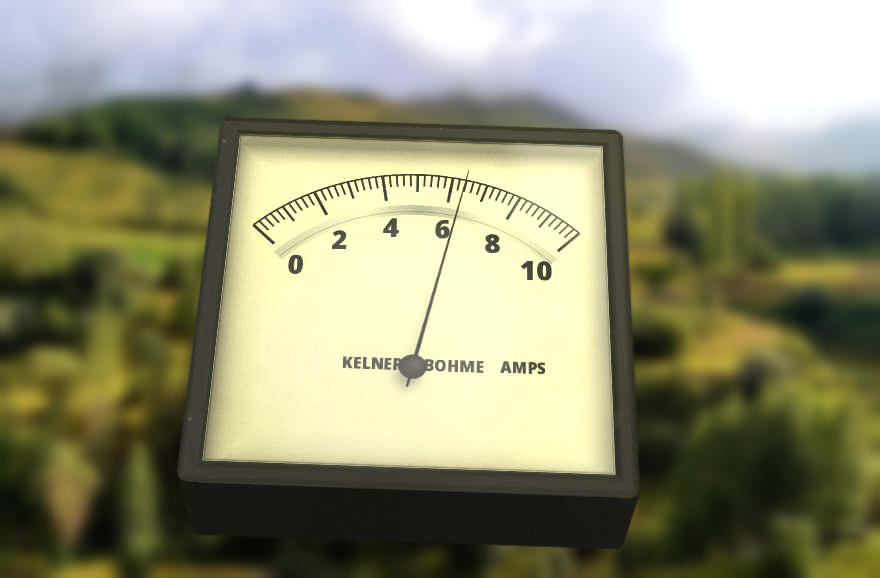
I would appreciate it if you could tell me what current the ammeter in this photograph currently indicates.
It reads 6.4 A
